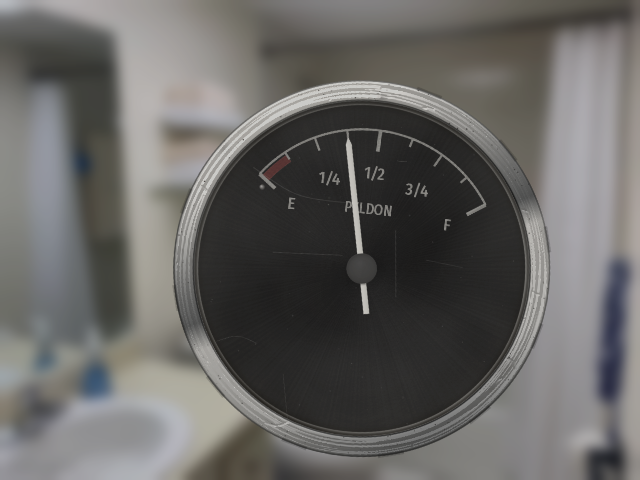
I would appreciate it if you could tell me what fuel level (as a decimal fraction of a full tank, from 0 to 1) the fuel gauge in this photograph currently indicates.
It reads 0.375
